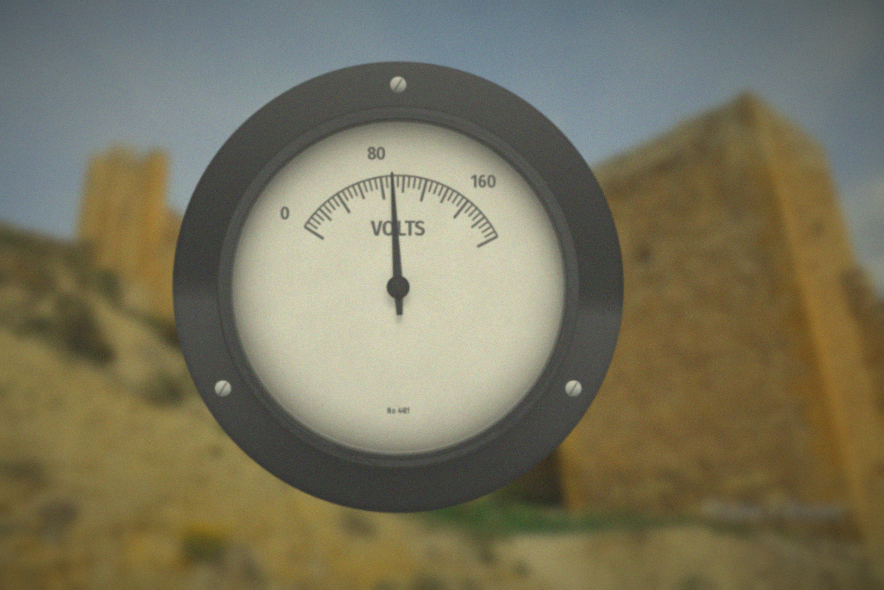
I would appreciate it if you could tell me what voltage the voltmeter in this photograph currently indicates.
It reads 90 V
